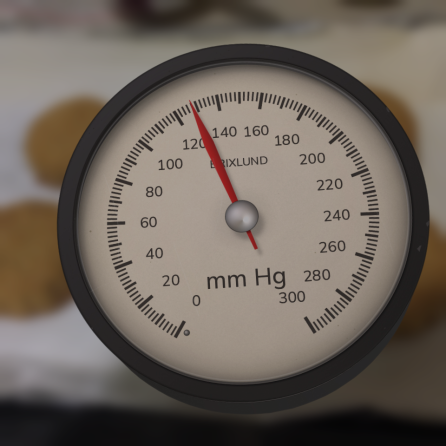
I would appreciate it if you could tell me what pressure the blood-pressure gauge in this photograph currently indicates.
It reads 128 mmHg
